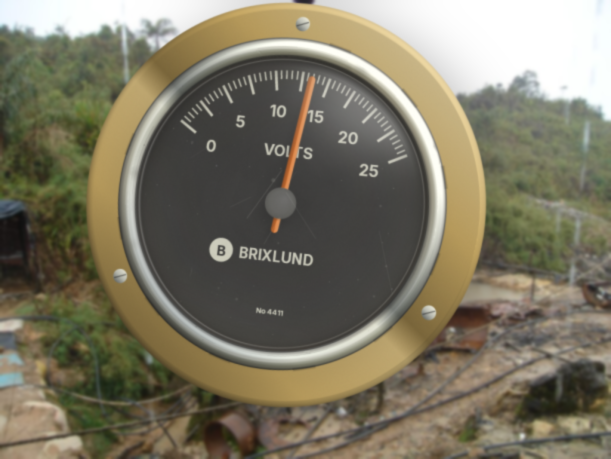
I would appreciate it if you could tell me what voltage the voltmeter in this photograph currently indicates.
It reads 13.5 V
